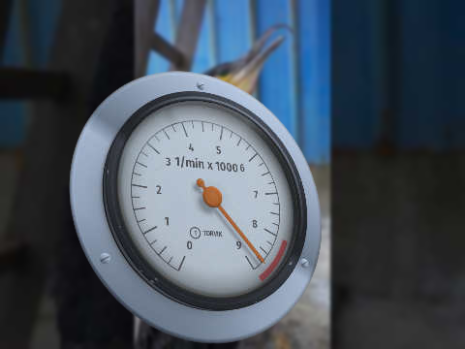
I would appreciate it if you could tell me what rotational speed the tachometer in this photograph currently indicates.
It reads 8750 rpm
